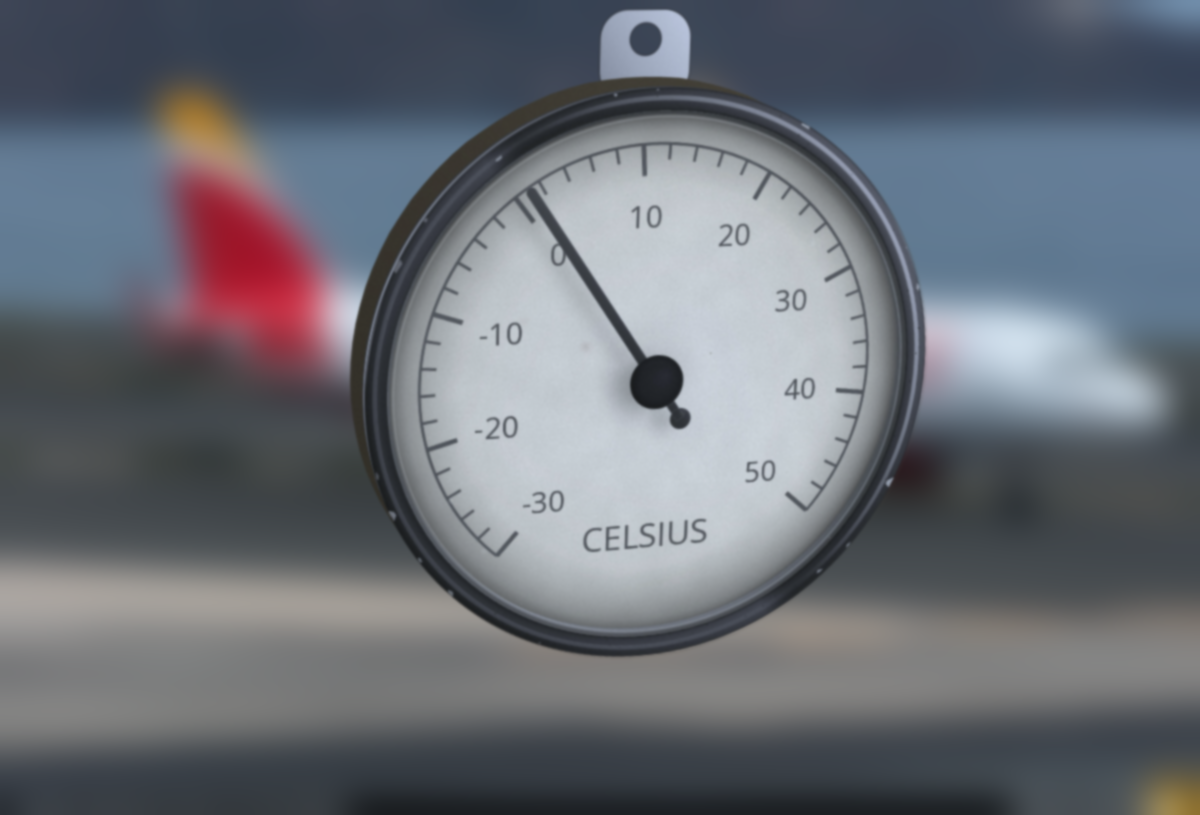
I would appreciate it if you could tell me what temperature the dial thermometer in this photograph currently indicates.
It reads 1 °C
